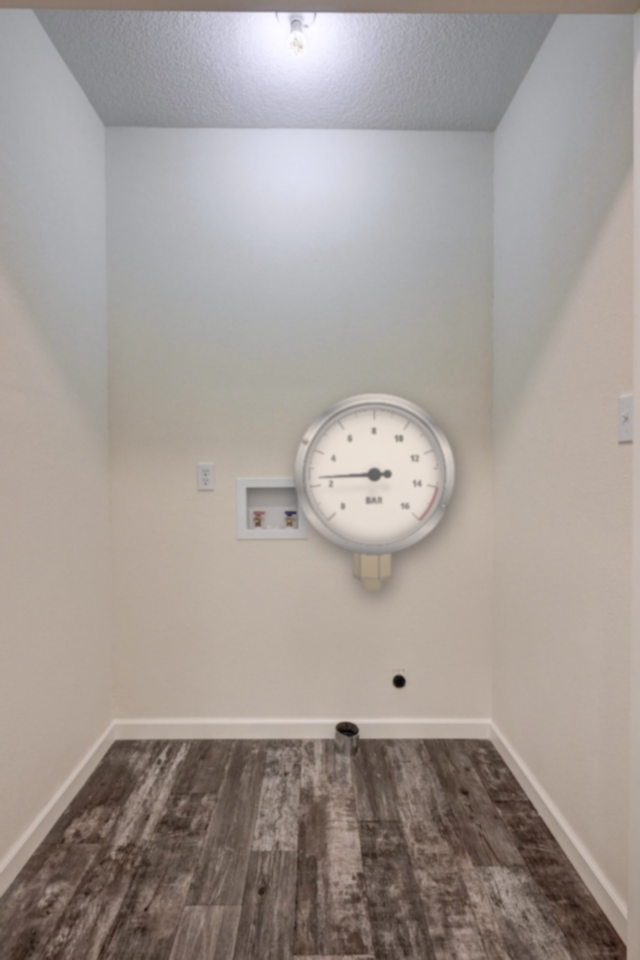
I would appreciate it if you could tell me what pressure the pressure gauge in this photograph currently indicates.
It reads 2.5 bar
